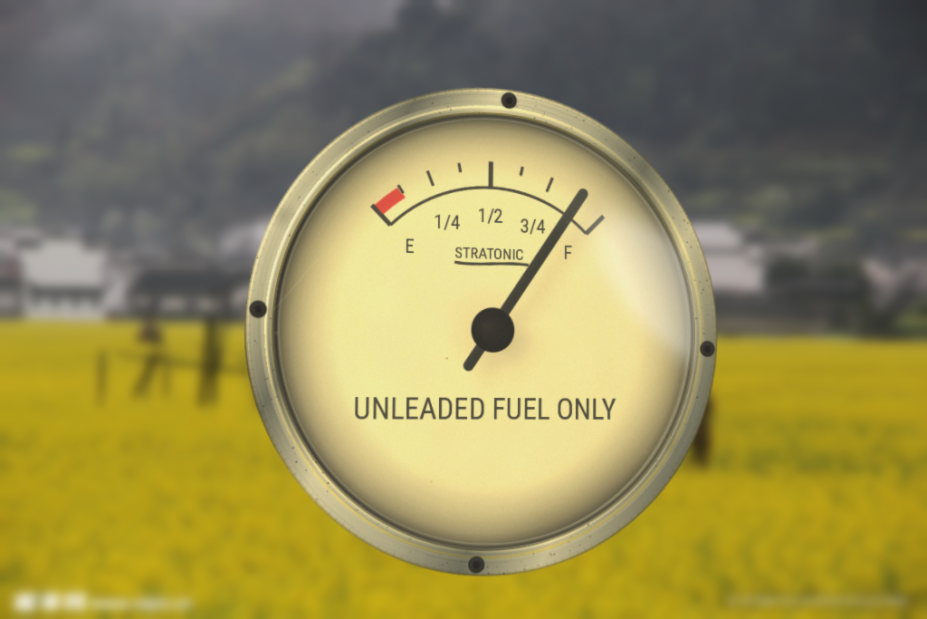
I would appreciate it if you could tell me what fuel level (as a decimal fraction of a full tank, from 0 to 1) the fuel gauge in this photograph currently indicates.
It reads 0.875
